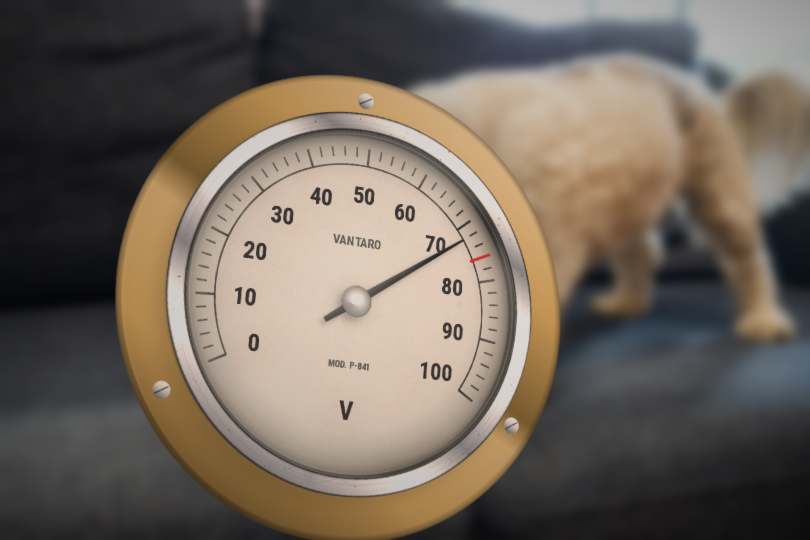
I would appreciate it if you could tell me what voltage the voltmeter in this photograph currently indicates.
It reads 72 V
